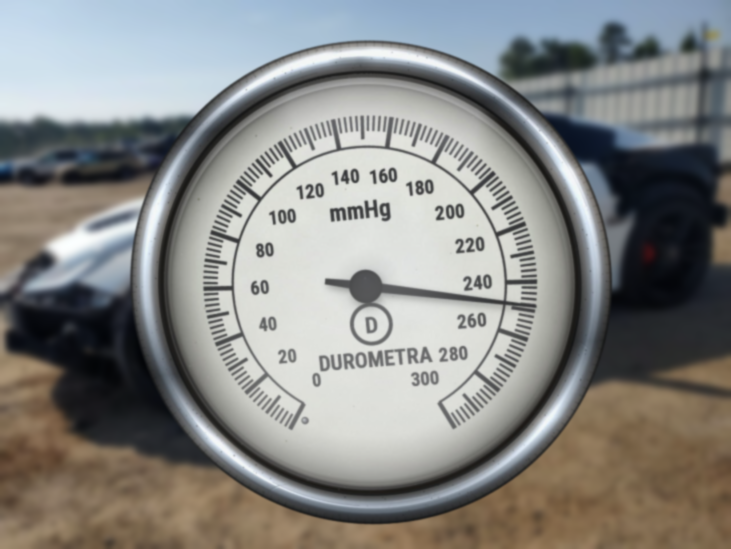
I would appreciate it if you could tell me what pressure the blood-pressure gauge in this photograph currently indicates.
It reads 248 mmHg
